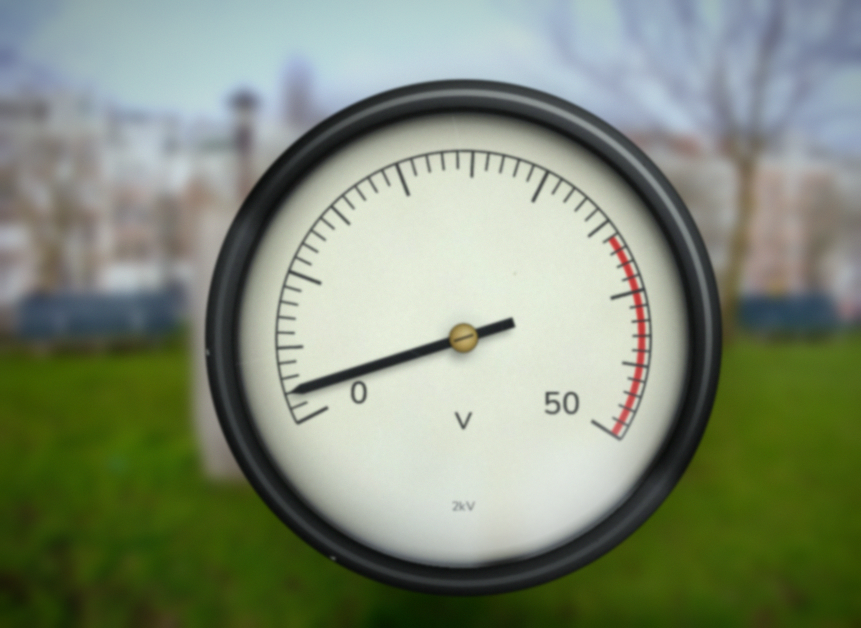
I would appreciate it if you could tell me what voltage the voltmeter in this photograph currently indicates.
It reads 2 V
